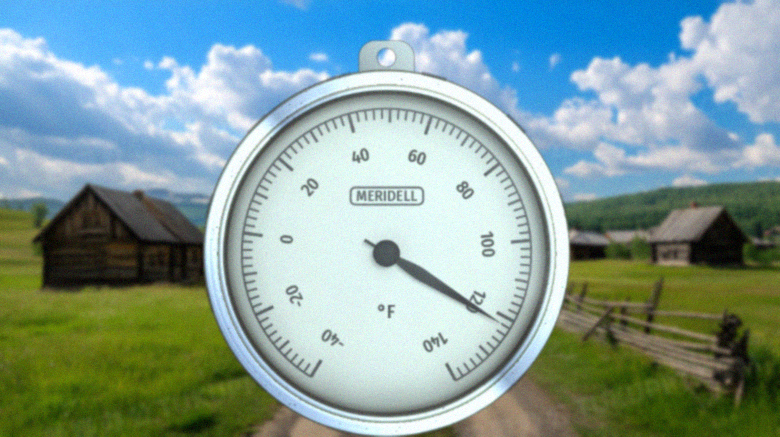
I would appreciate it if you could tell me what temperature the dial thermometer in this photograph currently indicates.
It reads 122 °F
